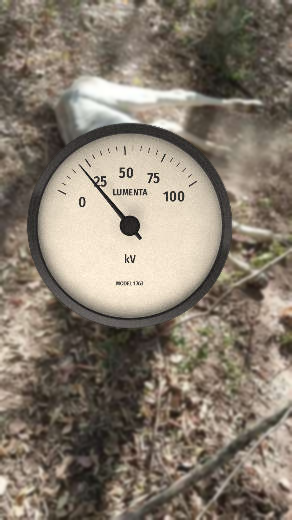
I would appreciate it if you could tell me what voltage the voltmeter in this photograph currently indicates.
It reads 20 kV
